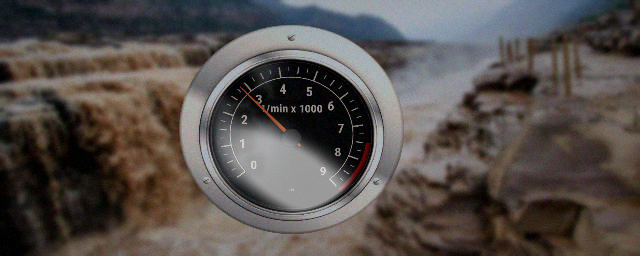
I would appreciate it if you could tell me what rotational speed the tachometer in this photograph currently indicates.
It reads 2875 rpm
